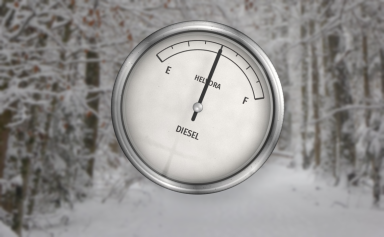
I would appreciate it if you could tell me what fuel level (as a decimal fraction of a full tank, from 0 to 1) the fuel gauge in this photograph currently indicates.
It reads 0.5
